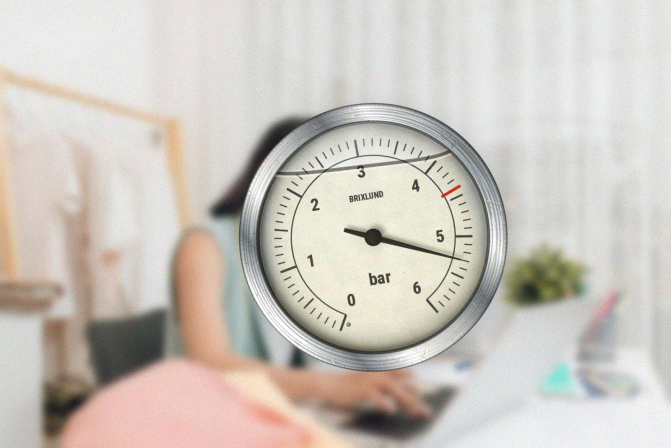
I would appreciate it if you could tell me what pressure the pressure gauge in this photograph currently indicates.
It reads 5.3 bar
